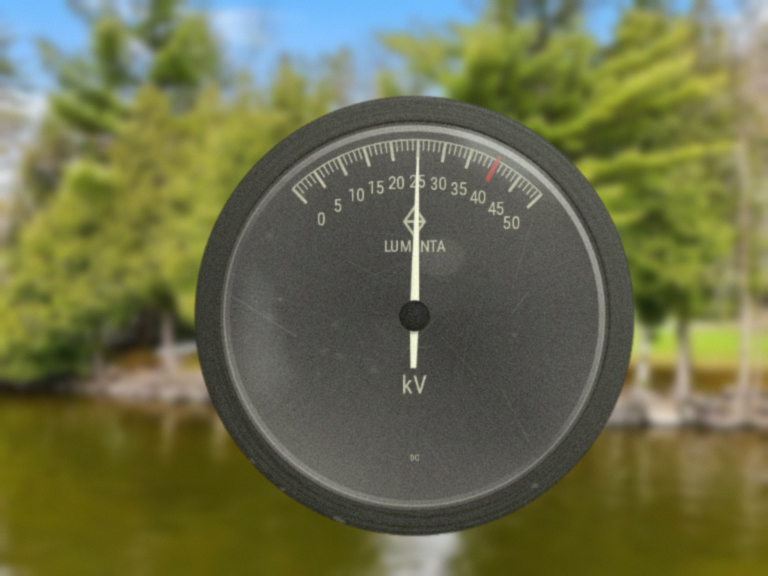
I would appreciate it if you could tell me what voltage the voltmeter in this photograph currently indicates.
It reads 25 kV
